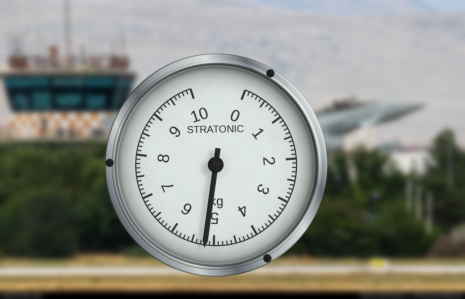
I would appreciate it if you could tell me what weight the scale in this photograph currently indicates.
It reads 5.2 kg
